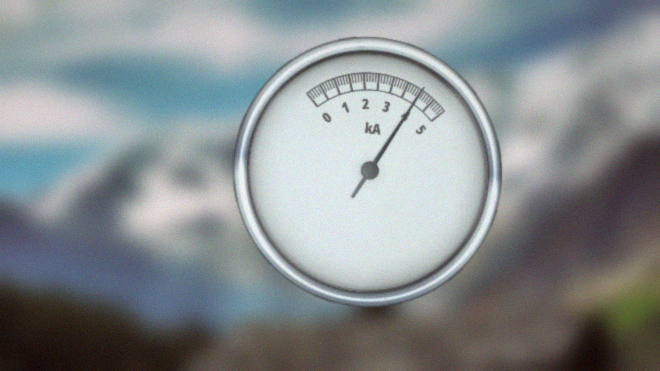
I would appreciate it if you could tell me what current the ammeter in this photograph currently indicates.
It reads 4 kA
